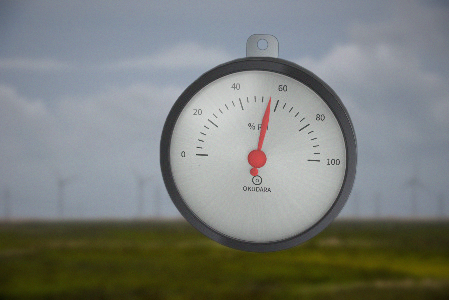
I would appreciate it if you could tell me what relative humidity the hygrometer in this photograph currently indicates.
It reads 56 %
